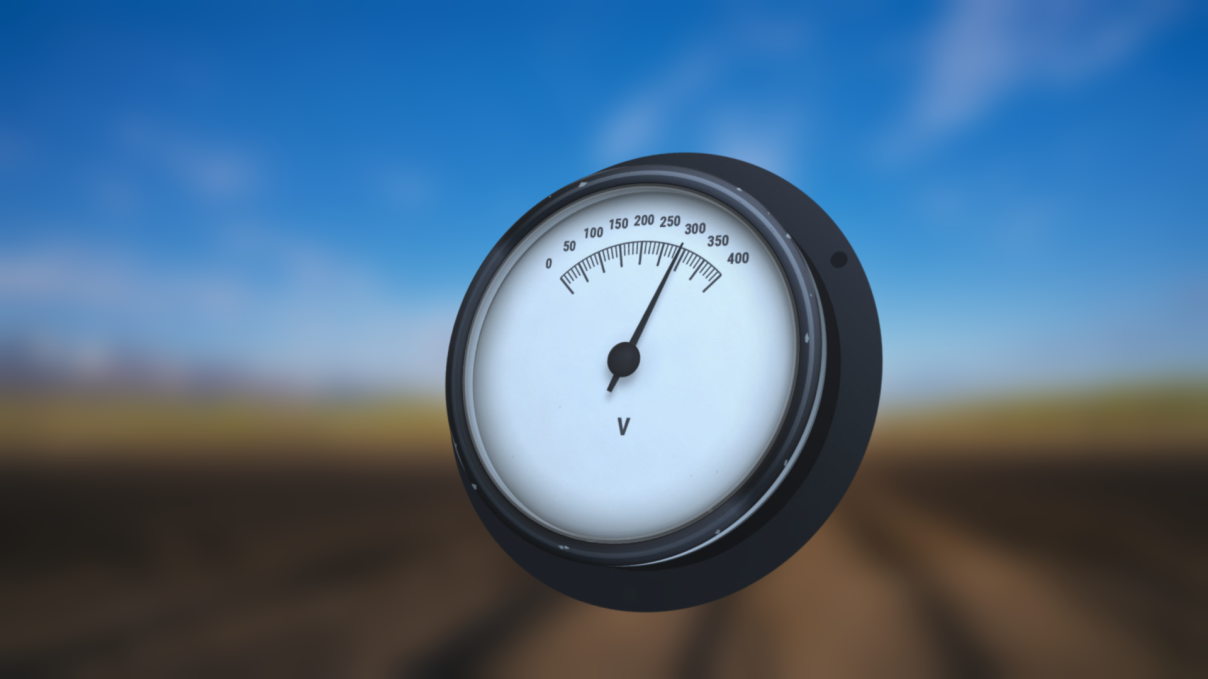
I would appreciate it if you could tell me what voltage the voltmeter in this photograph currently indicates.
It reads 300 V
